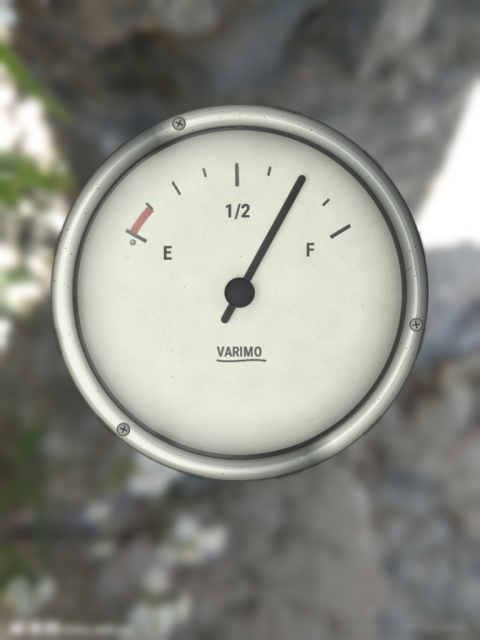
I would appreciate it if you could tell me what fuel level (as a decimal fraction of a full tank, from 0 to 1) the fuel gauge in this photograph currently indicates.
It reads 0.75
